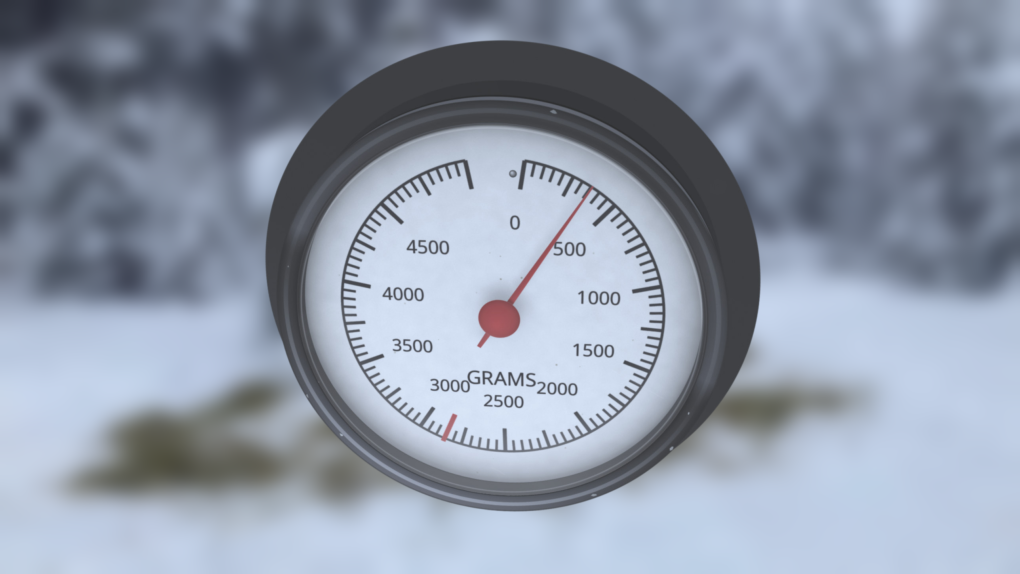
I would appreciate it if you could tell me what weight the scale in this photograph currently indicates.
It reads 350 g
